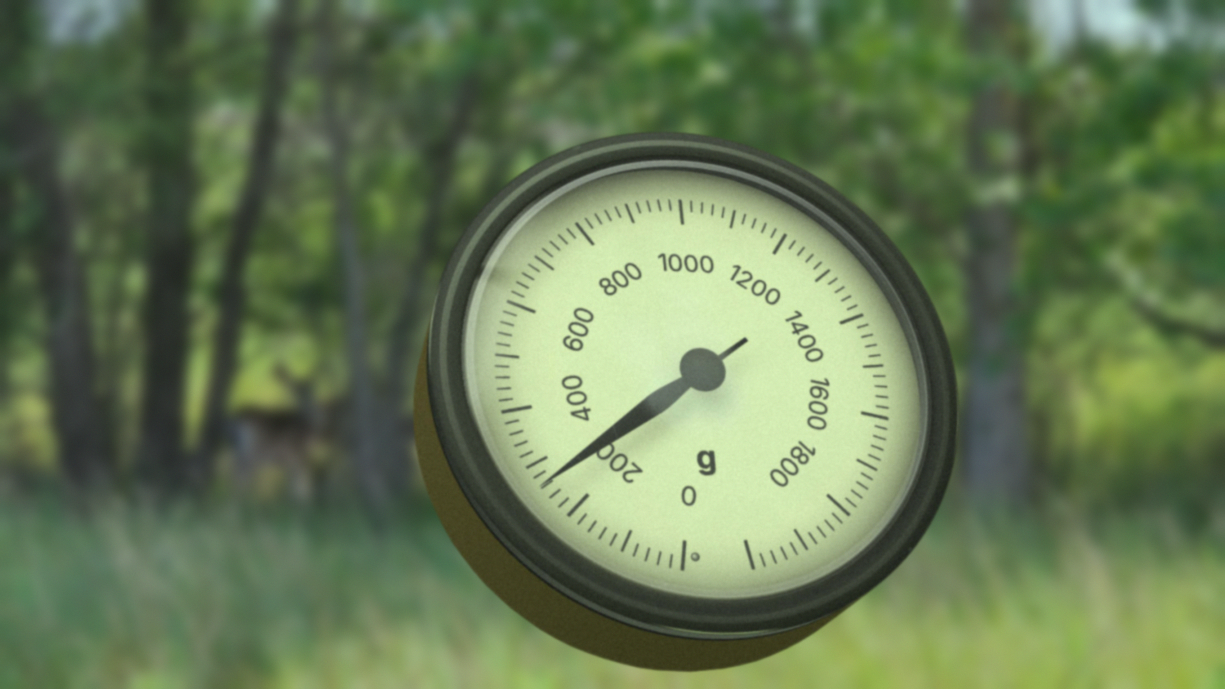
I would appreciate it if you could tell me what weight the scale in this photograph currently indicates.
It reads 260 g
